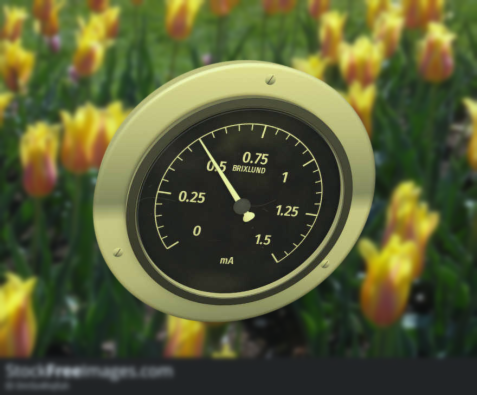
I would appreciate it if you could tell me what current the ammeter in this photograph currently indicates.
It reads 0.5 mA
